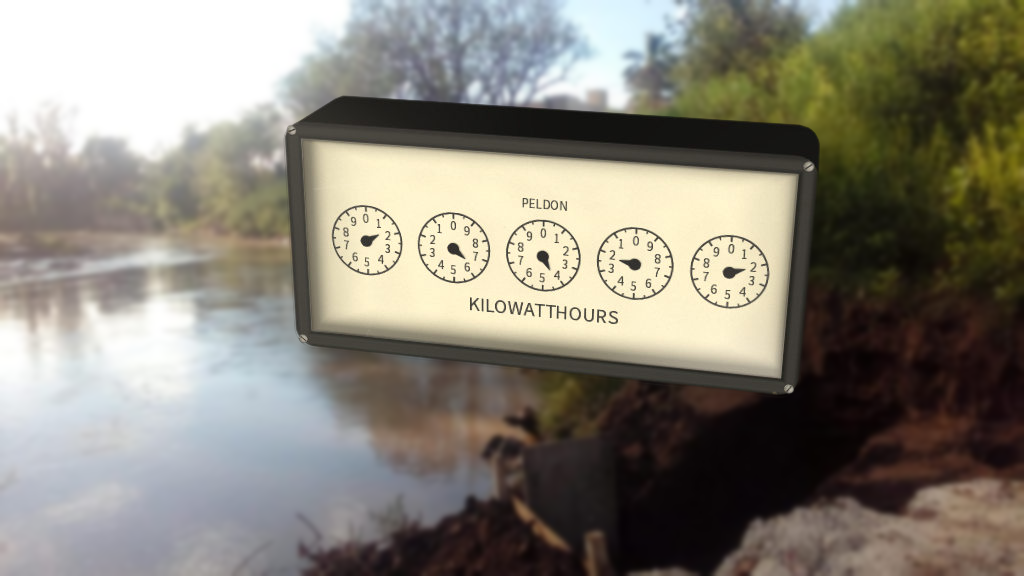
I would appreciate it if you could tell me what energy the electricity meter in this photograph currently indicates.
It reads 16422 kWh
